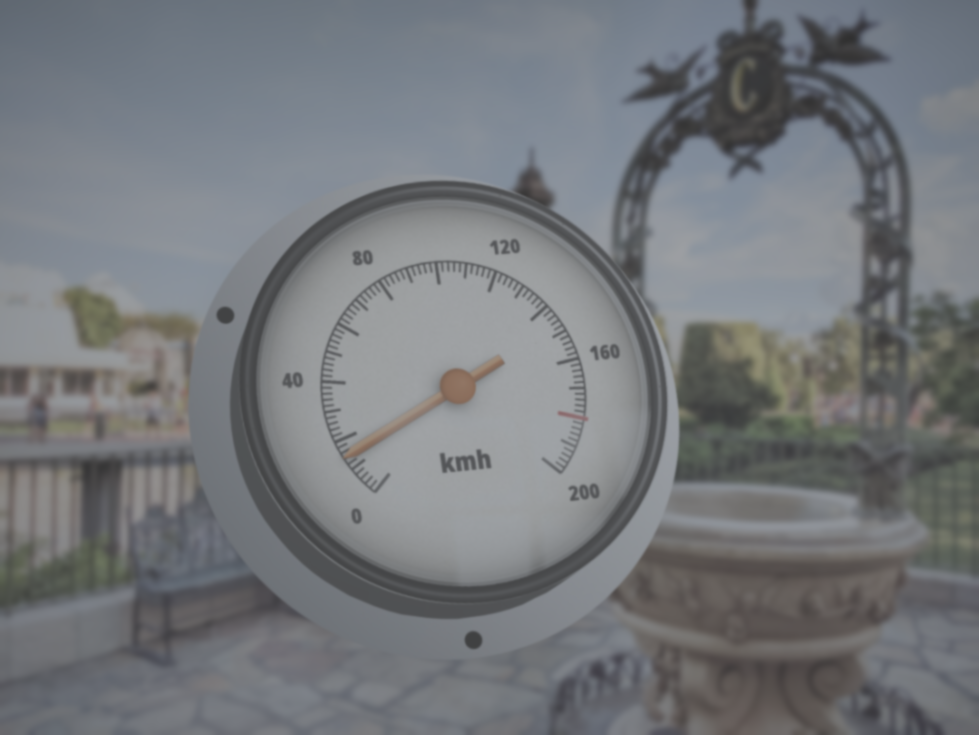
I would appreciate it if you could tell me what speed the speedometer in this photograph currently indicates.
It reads 14 km/h
